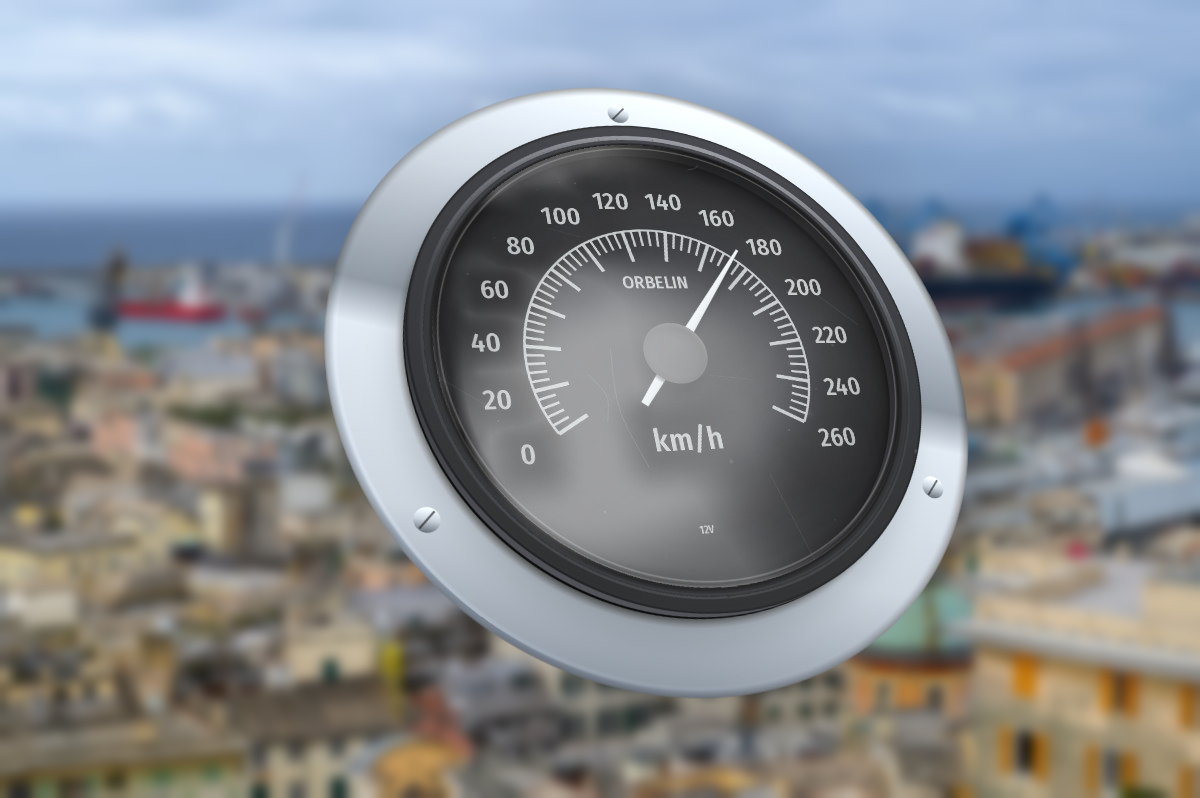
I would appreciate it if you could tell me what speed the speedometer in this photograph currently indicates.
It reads 172 km/h
